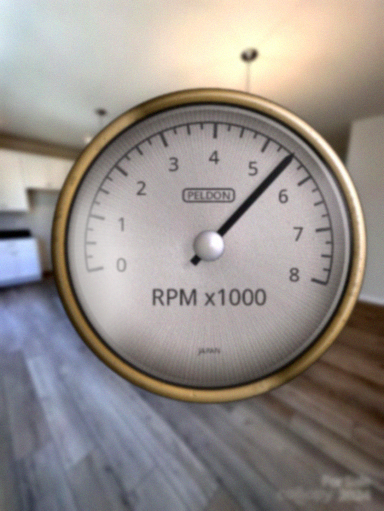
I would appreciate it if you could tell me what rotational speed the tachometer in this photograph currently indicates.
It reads 5500 rpm
